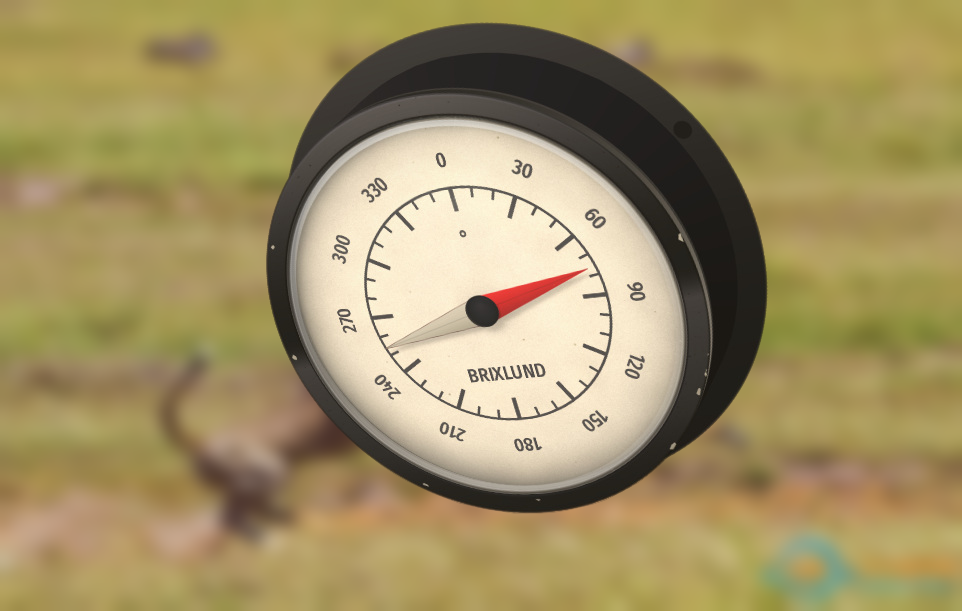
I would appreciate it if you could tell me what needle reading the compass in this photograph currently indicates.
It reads 75 °
